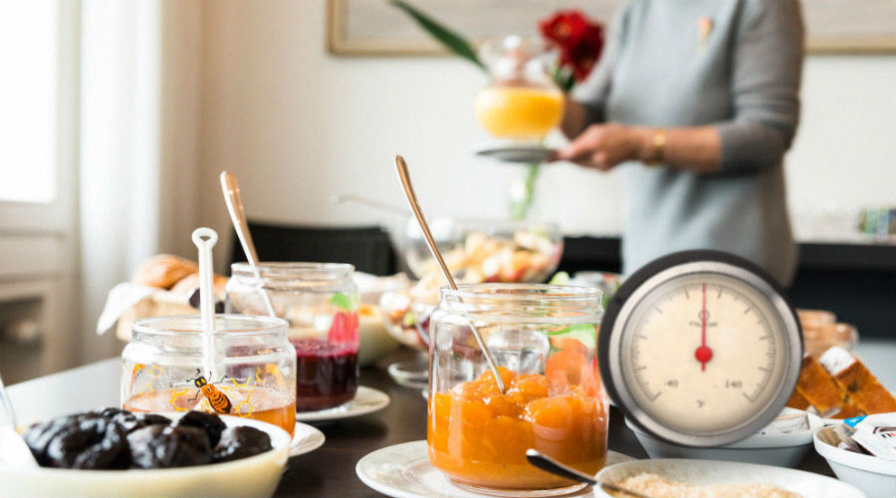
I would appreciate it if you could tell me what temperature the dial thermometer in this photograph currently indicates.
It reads 50 °F
